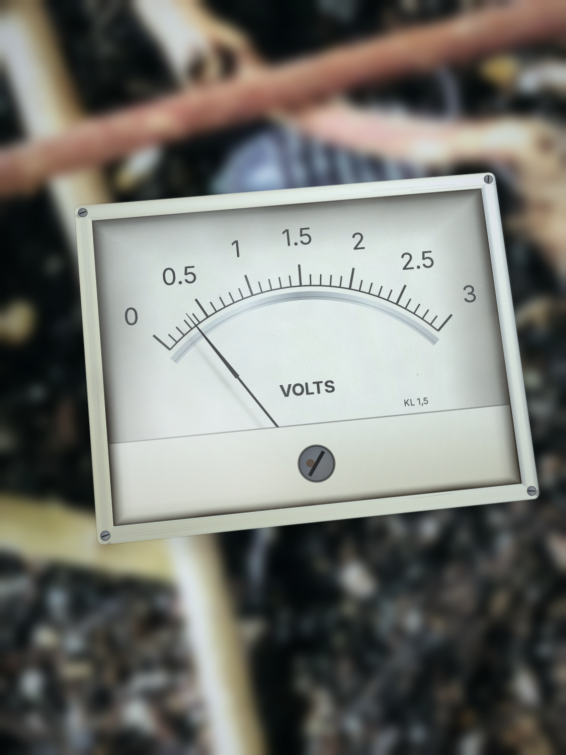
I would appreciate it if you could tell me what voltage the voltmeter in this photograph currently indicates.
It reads 0.35 V
